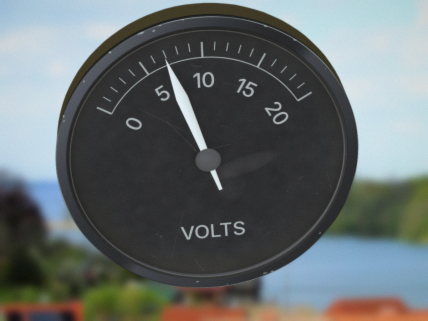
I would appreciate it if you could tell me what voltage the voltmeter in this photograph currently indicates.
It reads 7 V
